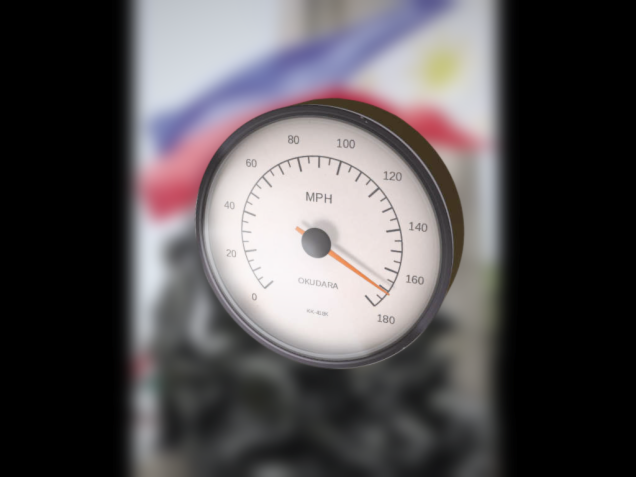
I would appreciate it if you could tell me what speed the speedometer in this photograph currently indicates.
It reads 170 mph
